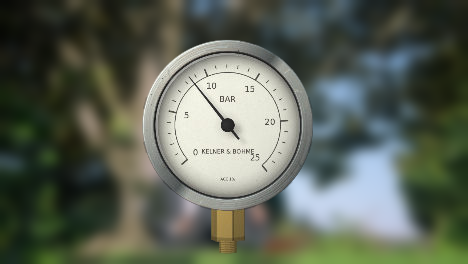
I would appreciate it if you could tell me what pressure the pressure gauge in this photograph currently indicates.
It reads 8.5 bar
